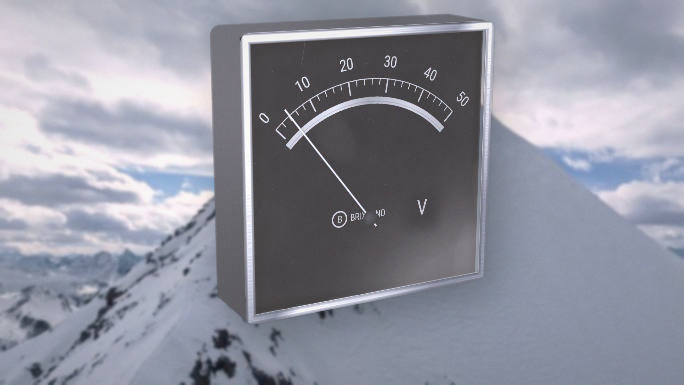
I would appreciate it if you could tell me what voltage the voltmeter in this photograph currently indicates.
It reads 4 V
